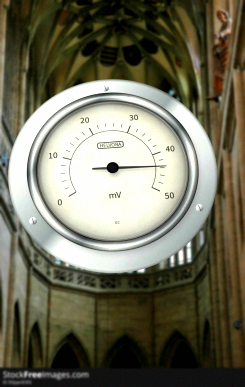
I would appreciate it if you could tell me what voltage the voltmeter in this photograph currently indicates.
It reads 44 mV
